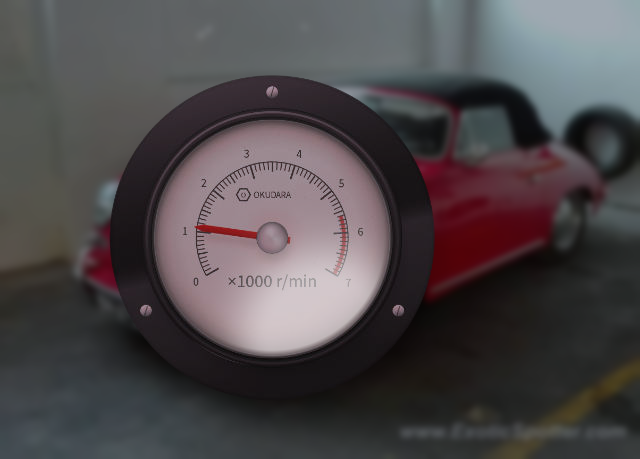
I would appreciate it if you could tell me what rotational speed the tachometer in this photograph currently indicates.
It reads 1100 rpm
